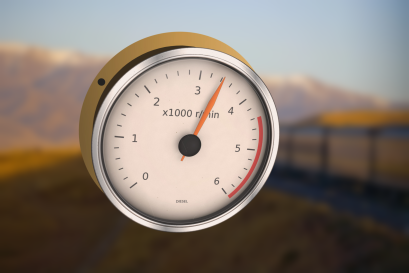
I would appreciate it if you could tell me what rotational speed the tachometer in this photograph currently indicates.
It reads 3400 rpm
